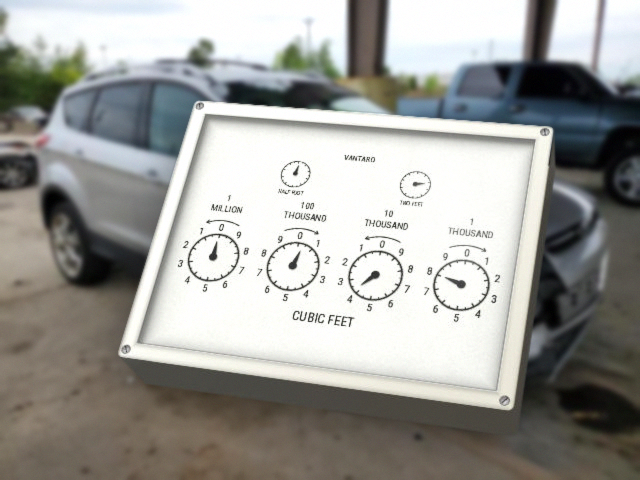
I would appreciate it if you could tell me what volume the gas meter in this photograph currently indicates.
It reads 3800 ft³
